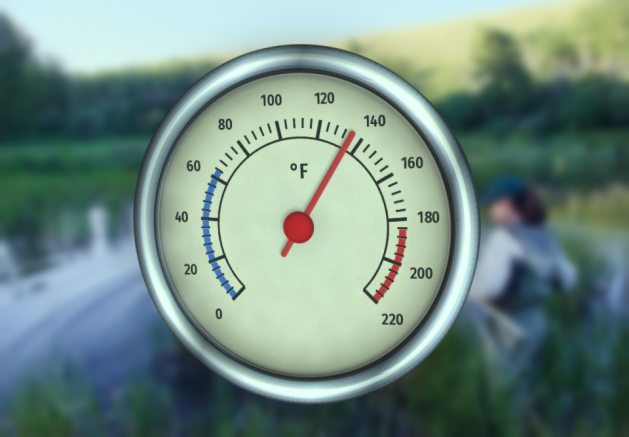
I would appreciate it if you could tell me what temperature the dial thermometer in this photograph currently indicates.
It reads 136 °F
